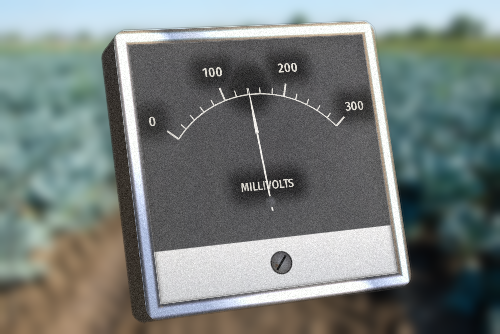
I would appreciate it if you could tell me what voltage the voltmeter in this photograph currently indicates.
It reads 140 mV
